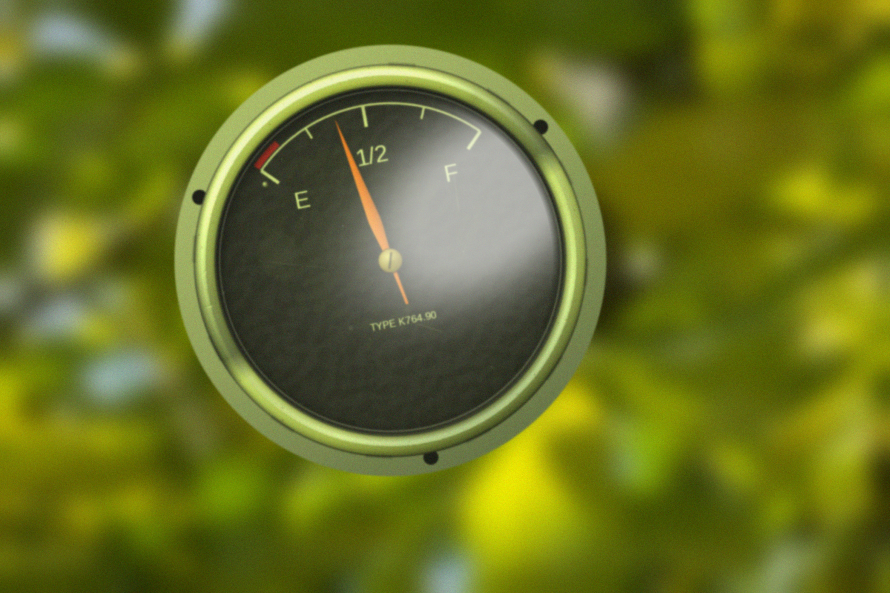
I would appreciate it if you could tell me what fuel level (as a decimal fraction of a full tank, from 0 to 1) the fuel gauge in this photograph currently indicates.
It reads 0.375
